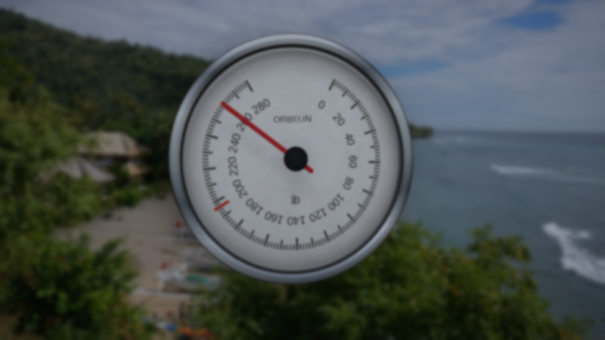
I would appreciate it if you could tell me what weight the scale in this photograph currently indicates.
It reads 260 lb
